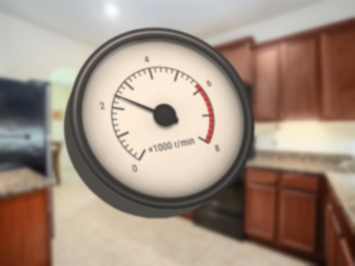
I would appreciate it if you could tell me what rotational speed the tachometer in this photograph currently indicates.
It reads 2400 rpm
